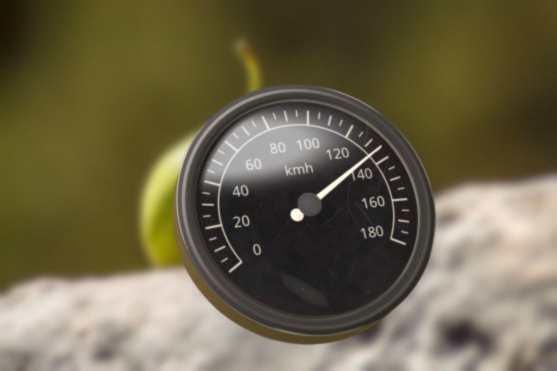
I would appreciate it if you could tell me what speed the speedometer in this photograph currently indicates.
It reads 135 km/h
